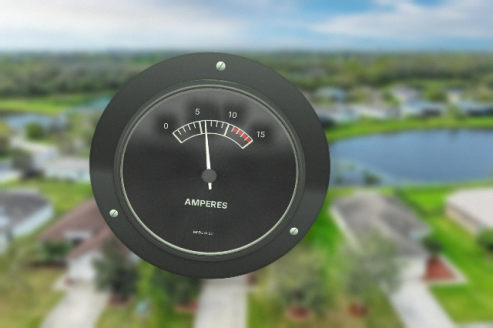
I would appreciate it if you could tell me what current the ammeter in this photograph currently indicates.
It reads 6 A
